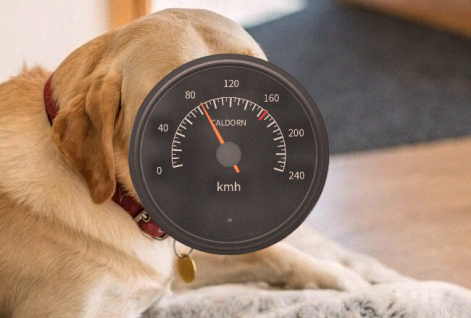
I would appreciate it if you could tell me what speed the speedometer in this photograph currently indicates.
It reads 85 km/h
